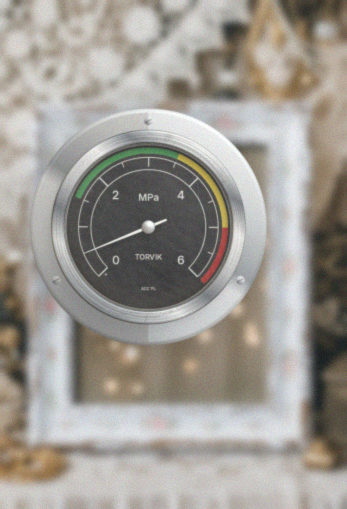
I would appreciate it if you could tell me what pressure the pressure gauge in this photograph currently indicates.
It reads 0.5 MPa
